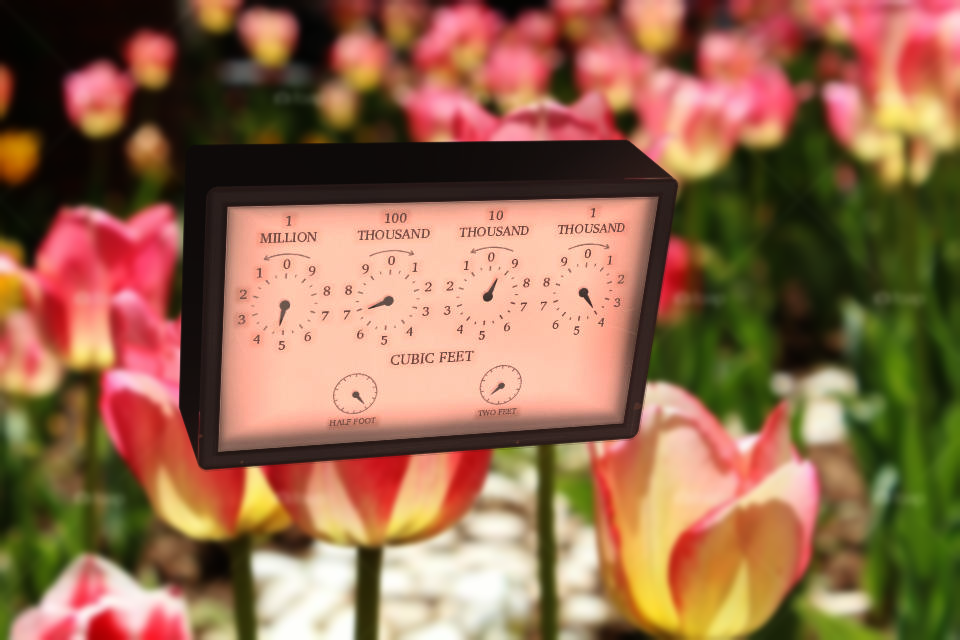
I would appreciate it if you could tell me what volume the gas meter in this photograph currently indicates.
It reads 469400 ft³
